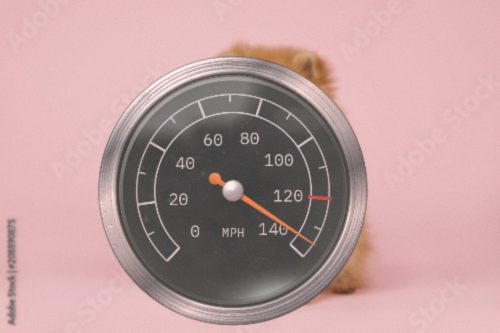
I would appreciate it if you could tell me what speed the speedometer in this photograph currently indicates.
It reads 135 mph
